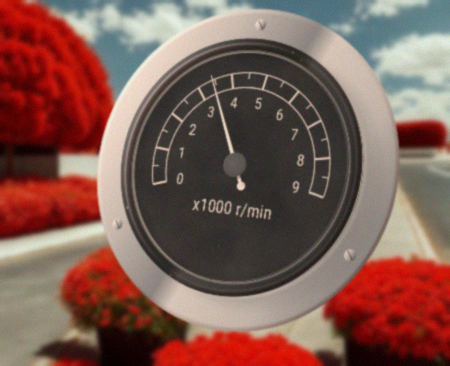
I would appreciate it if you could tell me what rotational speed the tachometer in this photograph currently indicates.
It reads 3500 rpm
